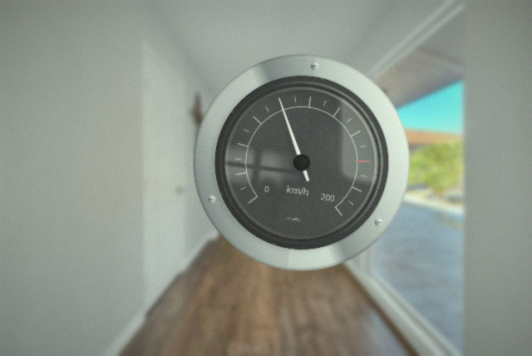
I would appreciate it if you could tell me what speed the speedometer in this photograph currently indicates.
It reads 80 km/h
